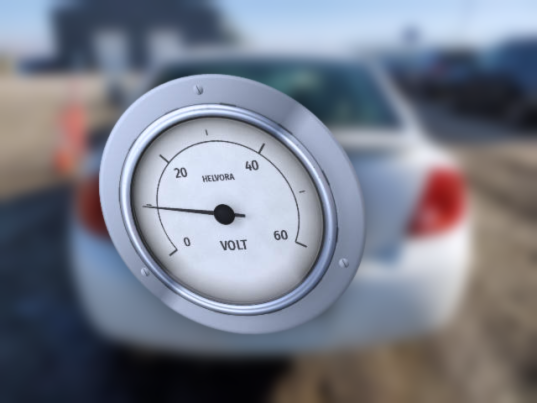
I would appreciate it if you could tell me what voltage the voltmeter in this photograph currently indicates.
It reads 10 V
